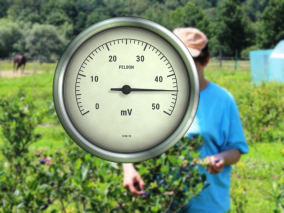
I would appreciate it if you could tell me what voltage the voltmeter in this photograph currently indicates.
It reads 44 mV
